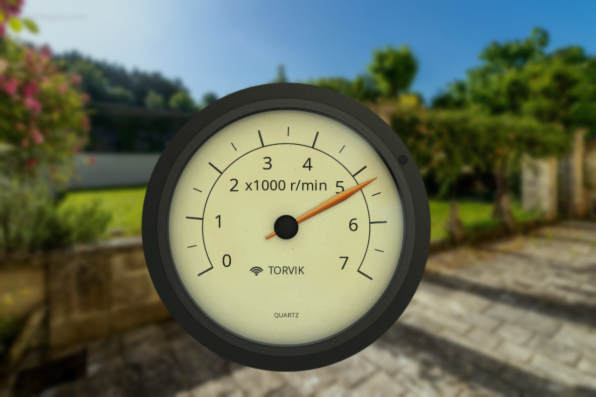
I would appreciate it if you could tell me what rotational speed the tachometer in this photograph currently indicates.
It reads 5250 rpm
